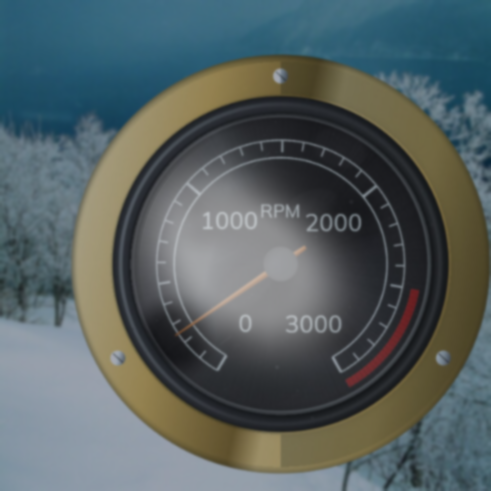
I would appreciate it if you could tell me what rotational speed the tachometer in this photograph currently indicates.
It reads 250 rpm
